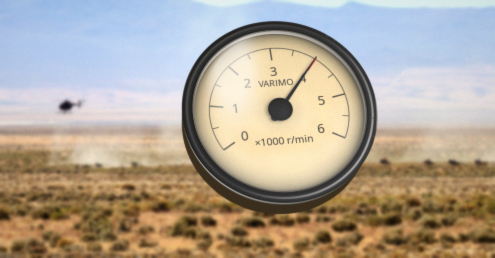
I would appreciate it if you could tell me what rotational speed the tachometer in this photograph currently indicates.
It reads 4000 rpm
